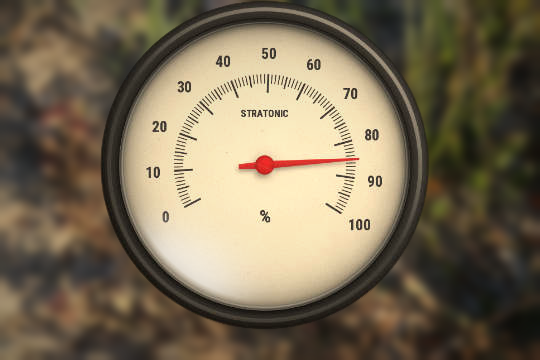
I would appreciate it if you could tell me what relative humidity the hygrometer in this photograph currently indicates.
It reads 85 %
